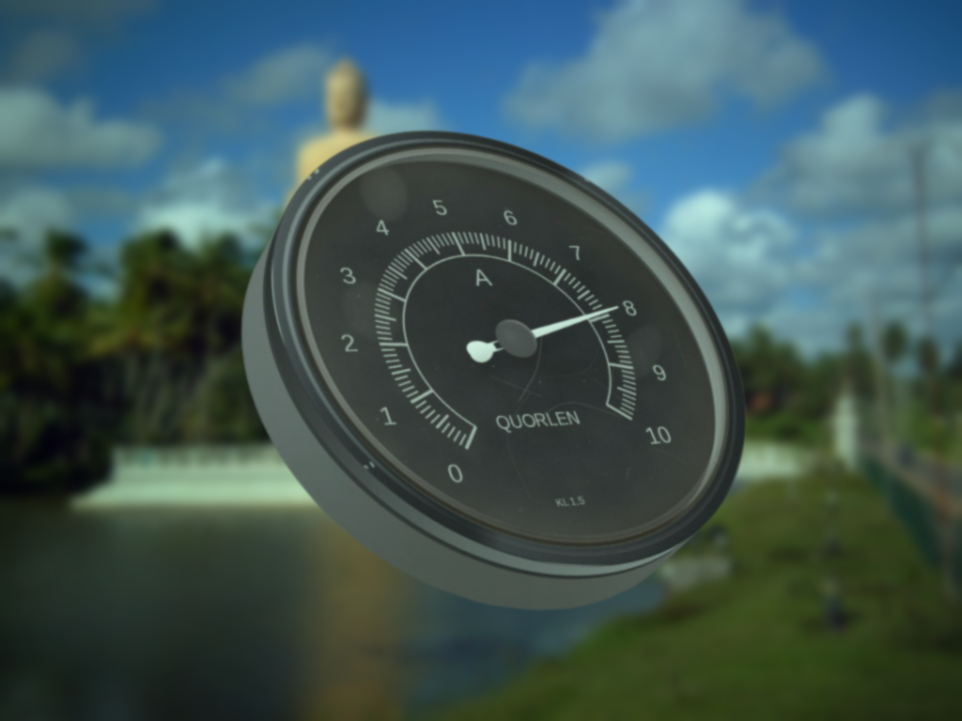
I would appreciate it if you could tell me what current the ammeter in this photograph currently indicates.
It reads 8 A
